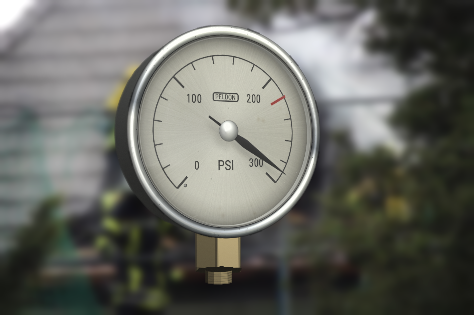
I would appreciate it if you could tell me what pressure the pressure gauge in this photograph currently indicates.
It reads 290 psi
